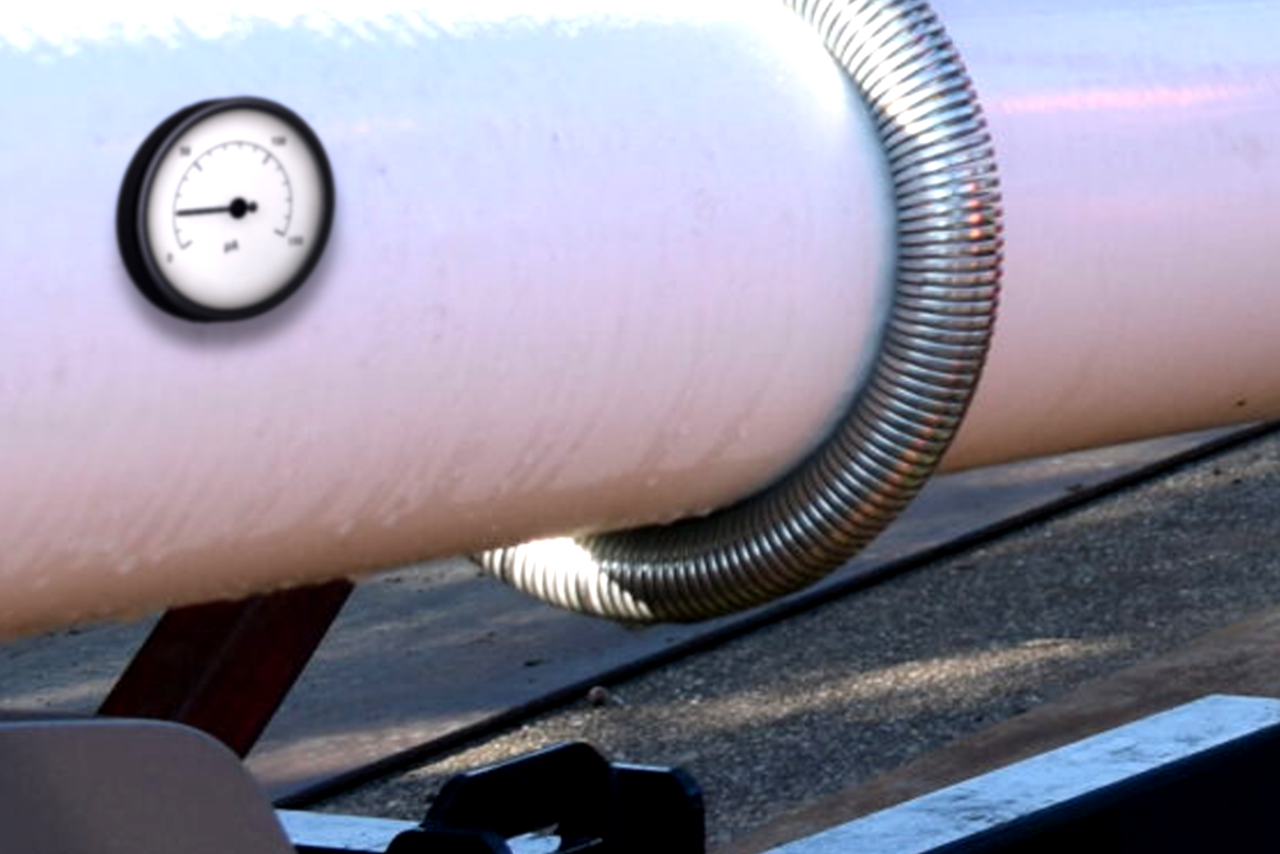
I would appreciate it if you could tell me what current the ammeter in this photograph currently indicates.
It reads 20 µA
